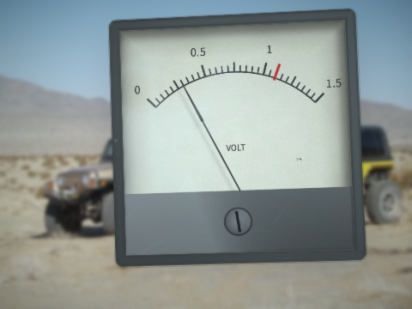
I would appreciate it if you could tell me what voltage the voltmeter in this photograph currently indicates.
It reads 0.3 V
